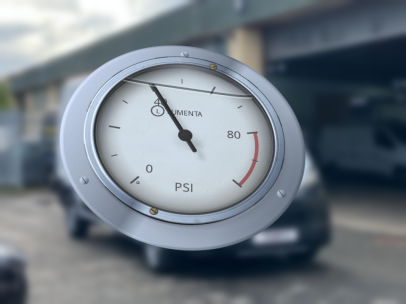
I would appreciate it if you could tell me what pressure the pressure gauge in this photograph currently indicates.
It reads 40 psi
